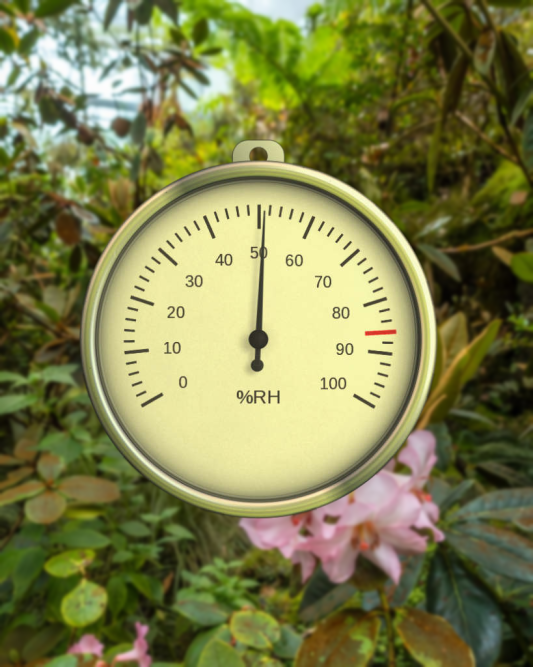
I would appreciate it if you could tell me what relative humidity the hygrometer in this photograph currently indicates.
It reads 51 %
